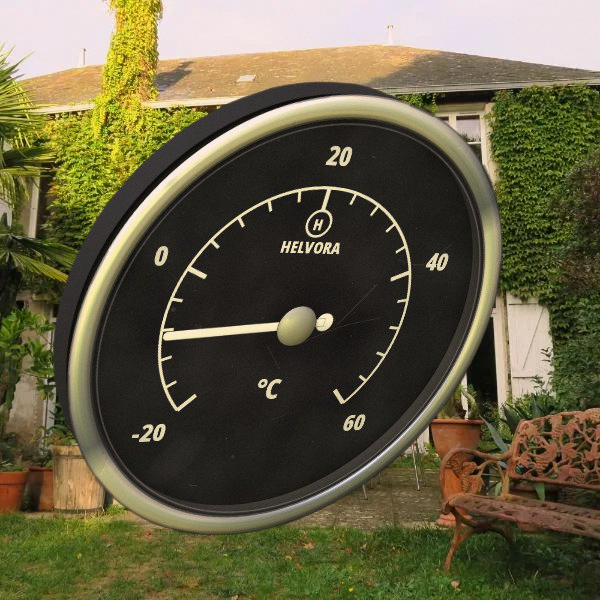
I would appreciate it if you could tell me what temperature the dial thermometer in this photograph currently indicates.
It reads -8 °C
